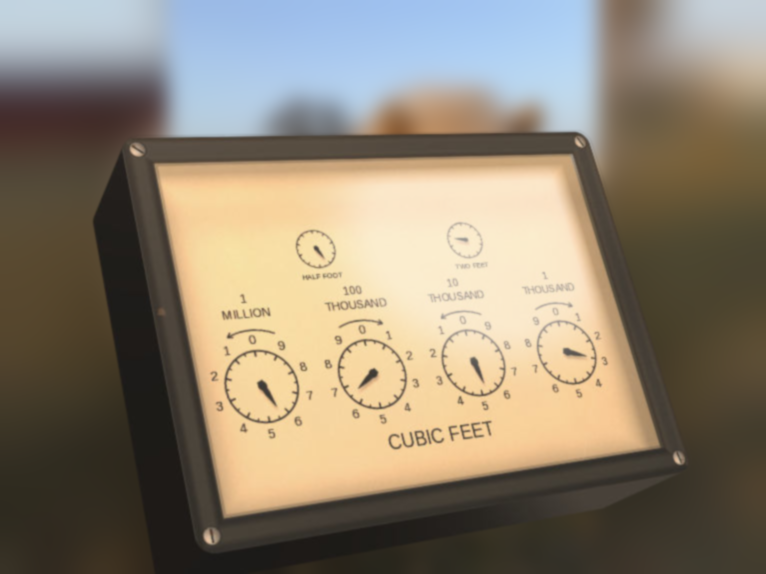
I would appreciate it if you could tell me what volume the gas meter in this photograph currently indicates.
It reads 565300 ft³
